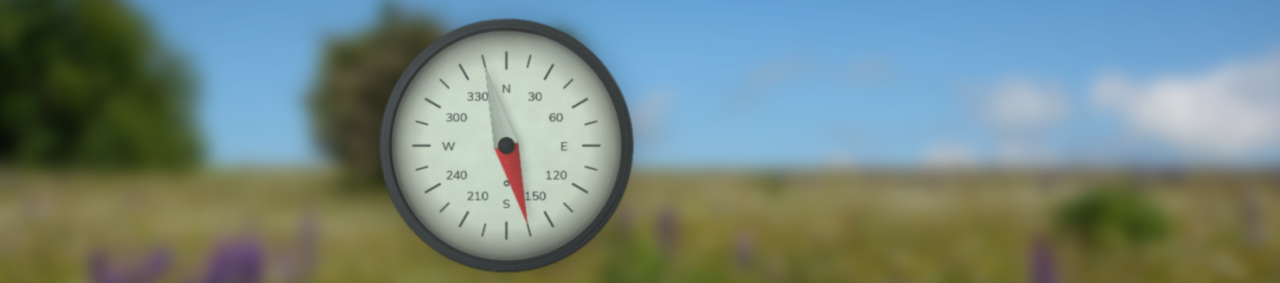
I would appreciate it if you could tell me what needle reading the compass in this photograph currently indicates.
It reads 165 °
